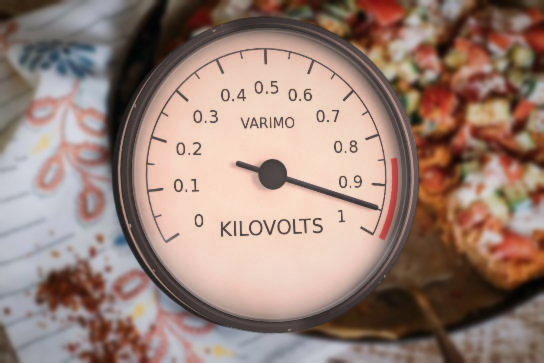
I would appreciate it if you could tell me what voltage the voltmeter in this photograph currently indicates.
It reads 0.95 kV
